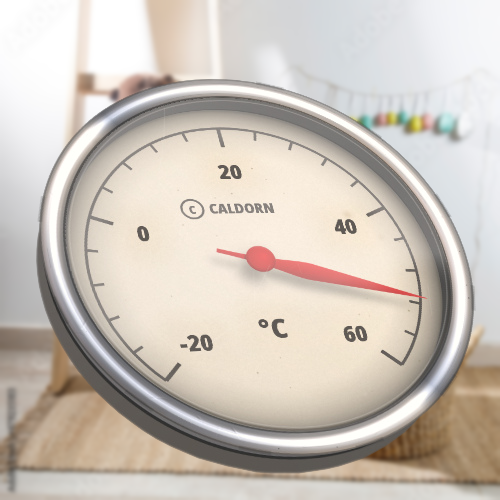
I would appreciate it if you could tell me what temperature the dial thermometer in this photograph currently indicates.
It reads 52 °C
